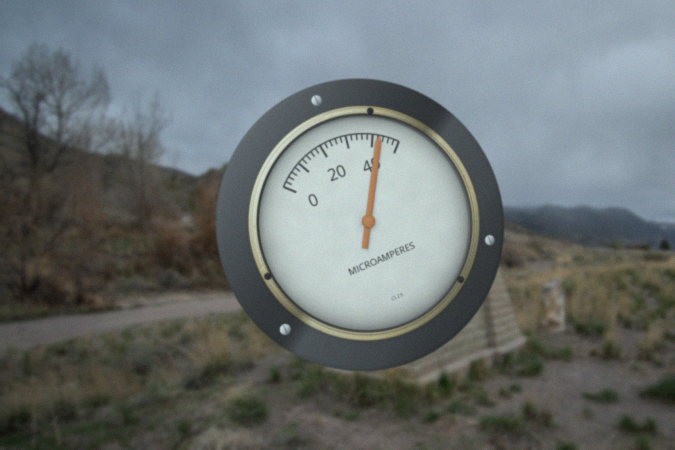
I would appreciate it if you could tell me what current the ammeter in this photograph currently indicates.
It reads 42 µA
